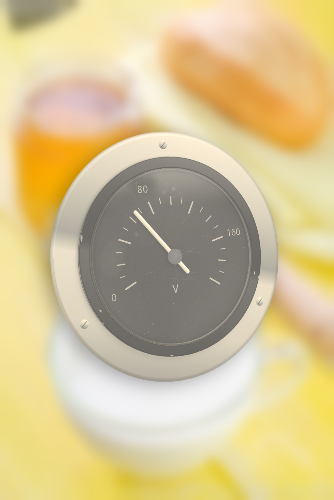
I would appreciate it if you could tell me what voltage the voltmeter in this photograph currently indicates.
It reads 65 V
